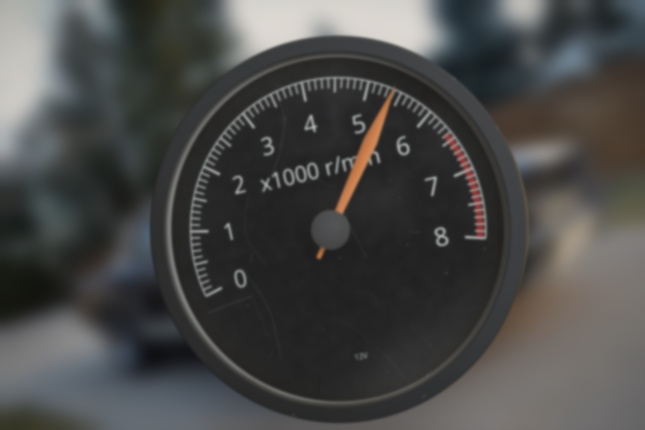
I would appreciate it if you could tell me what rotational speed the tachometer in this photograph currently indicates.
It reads 5400 rpm
